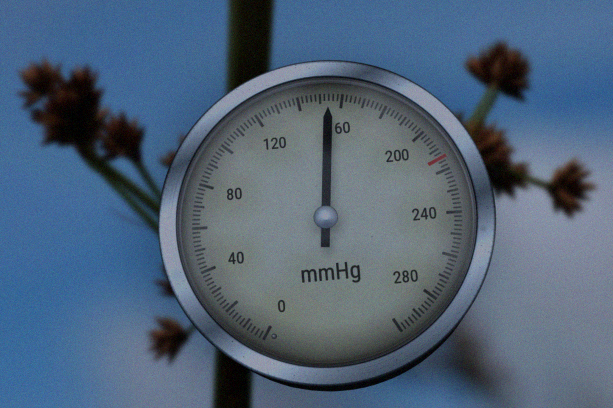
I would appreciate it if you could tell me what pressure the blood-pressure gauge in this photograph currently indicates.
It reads 154 mmHg
